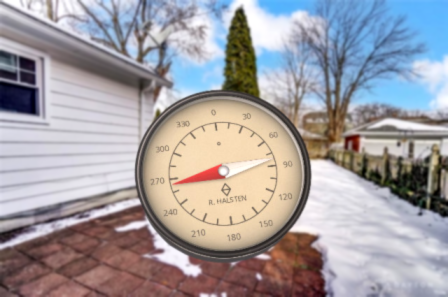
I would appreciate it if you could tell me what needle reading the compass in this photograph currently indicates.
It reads 262.5 °
